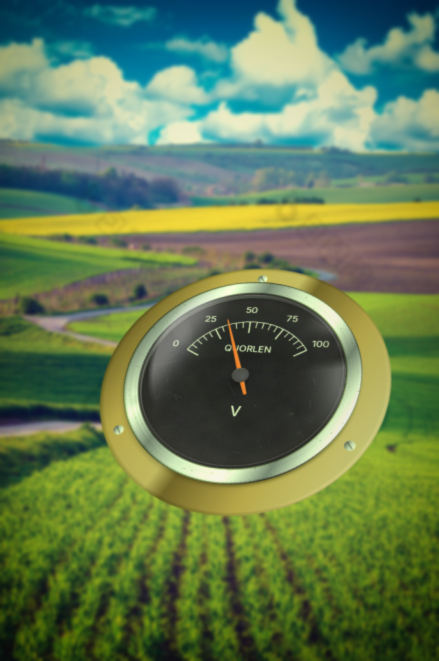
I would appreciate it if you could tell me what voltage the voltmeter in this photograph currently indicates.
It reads 35 V
